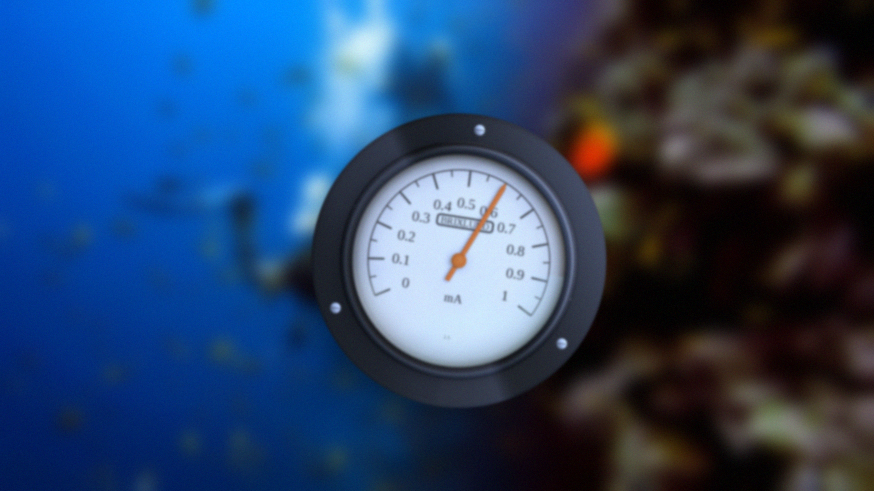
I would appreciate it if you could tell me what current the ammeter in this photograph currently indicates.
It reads 0.6 mA
